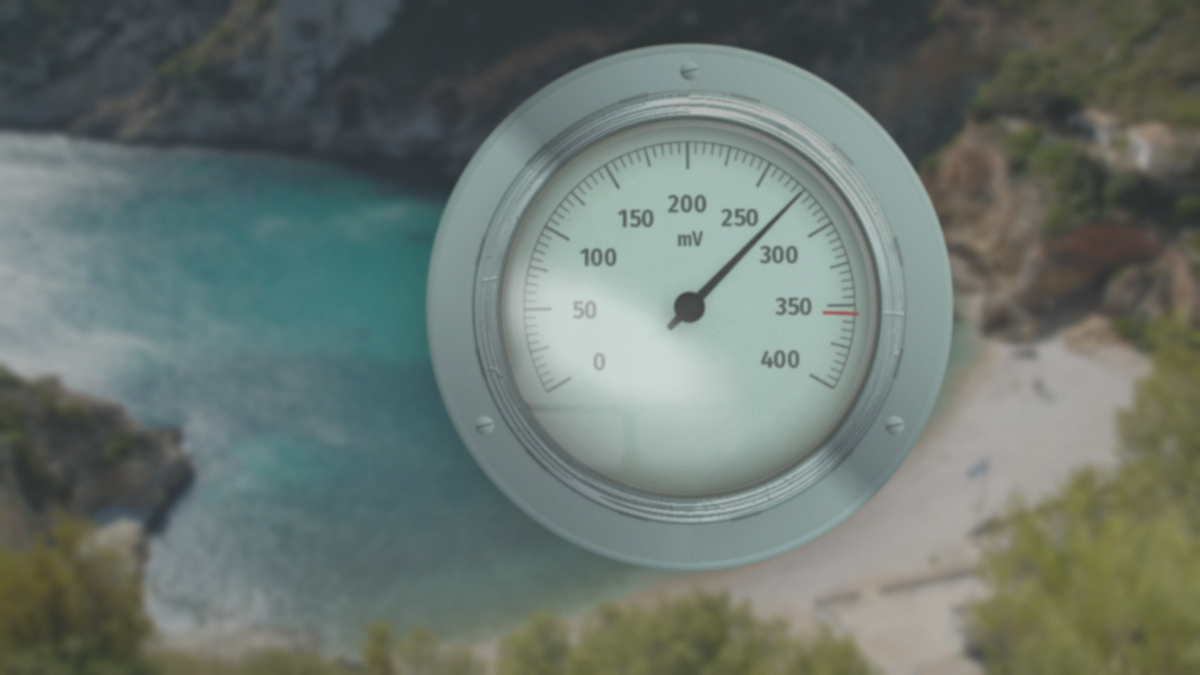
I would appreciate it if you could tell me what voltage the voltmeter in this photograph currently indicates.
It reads 275 mV
